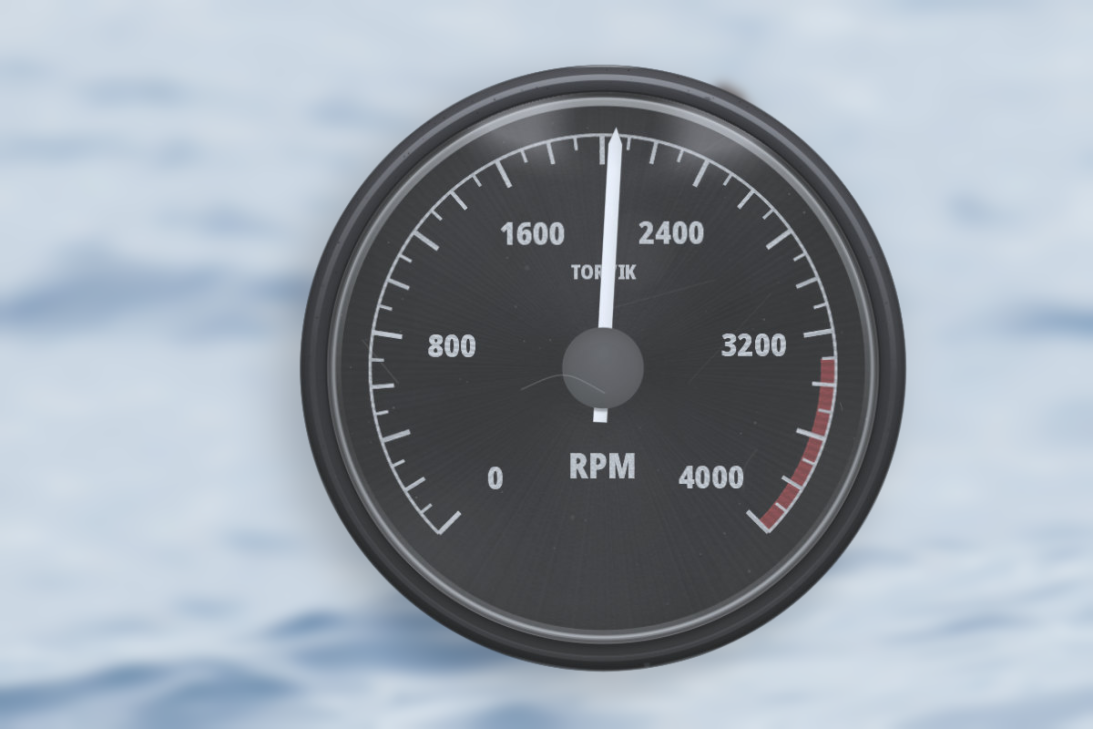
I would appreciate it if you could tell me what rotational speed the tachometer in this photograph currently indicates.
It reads 2050 rpm
